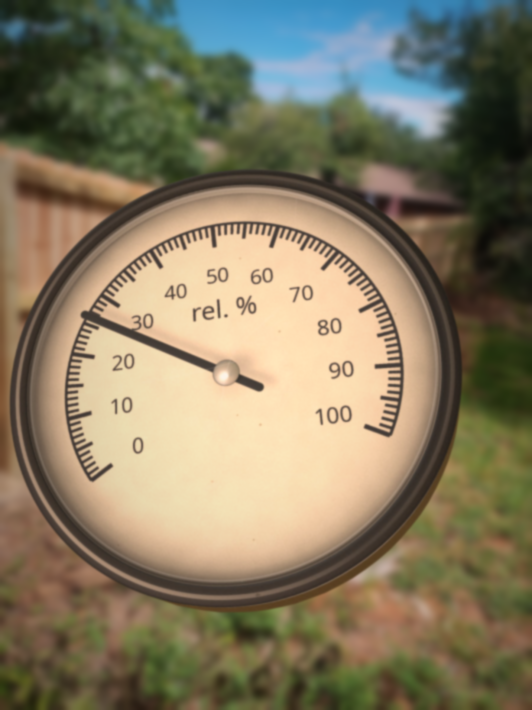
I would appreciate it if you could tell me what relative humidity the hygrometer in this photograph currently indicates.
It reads 26 %
